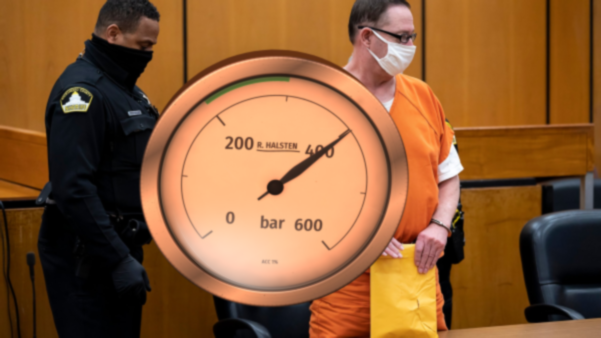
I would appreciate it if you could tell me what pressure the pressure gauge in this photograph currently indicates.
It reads 400 bar
